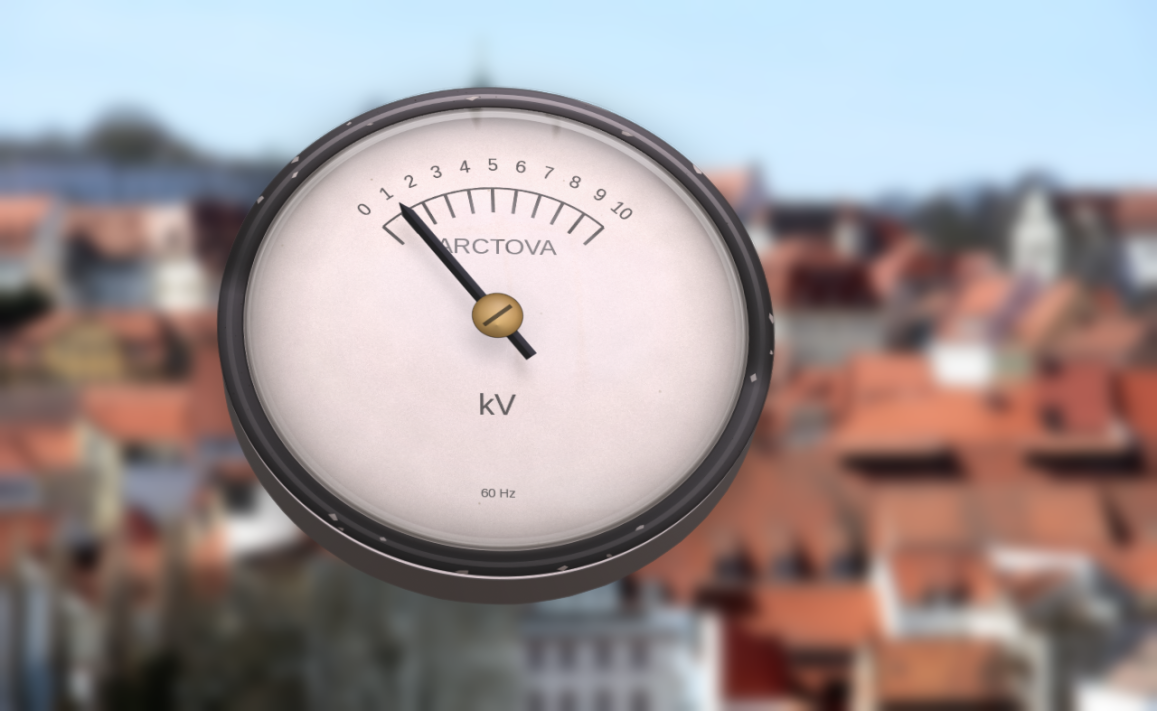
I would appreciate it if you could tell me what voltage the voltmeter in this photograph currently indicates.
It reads 1 kV
